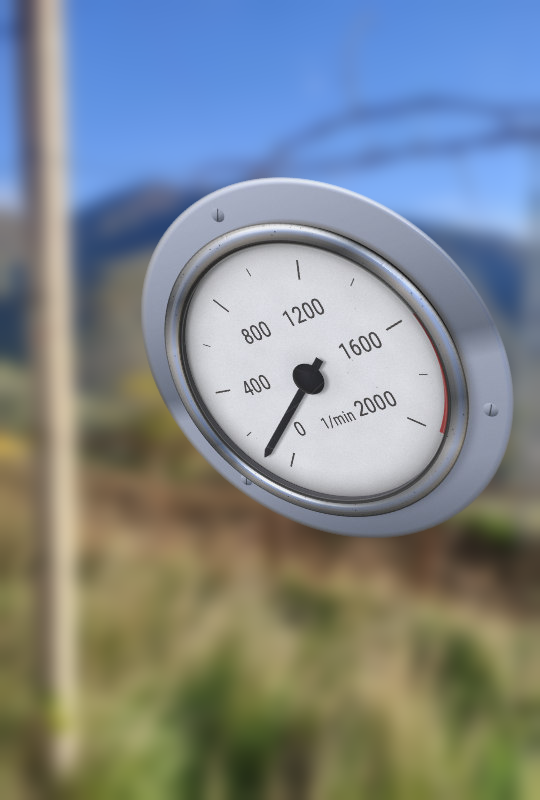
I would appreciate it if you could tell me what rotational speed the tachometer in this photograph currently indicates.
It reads 100 rpm
